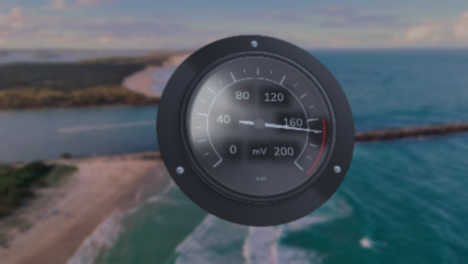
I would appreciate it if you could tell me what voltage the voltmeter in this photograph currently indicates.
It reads 170 mV
